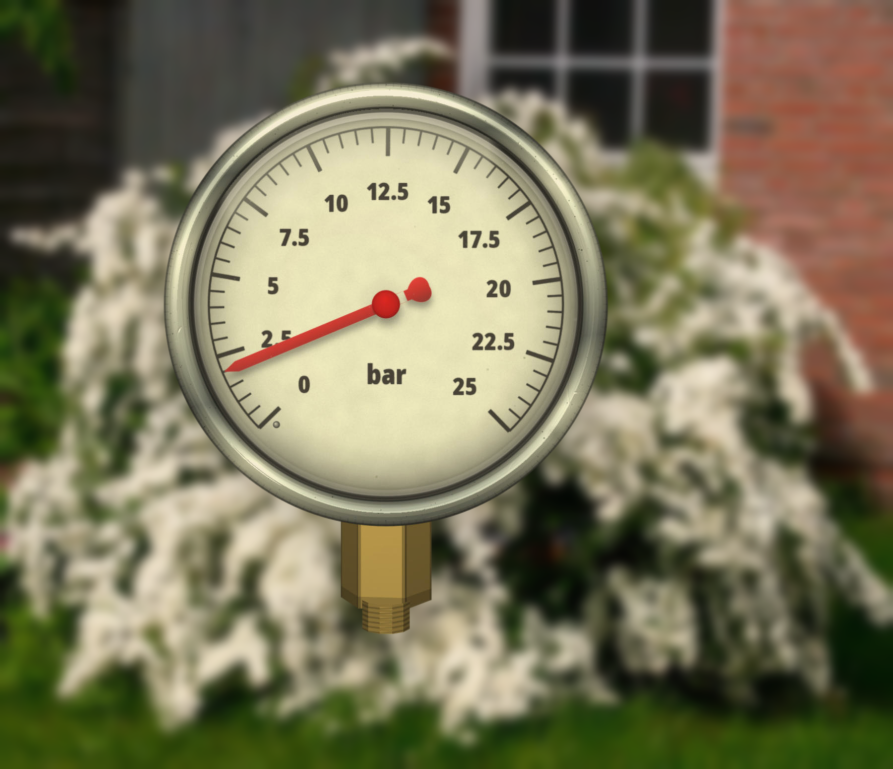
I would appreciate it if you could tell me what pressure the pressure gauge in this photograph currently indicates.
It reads 2 bar
